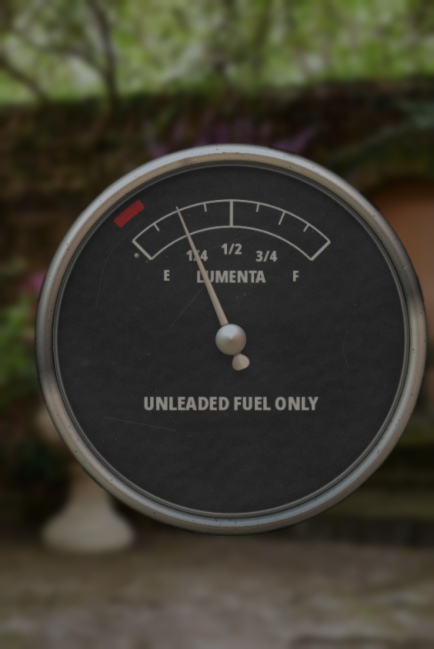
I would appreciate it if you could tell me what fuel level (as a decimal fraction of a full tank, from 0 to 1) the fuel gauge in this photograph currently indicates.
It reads 0.25
